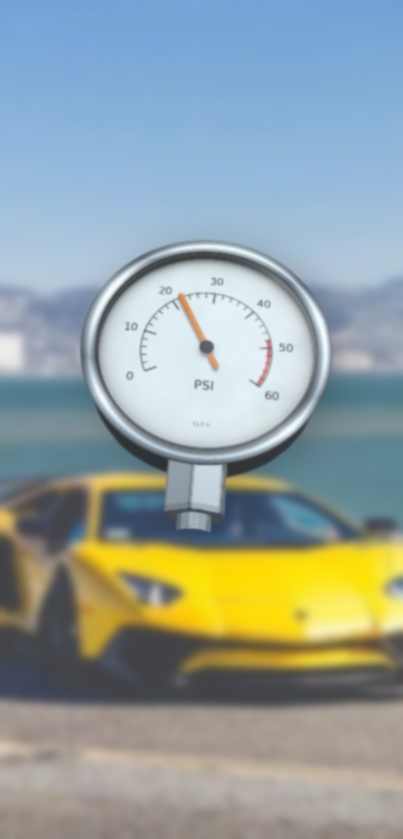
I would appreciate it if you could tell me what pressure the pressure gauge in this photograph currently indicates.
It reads 22 psi
